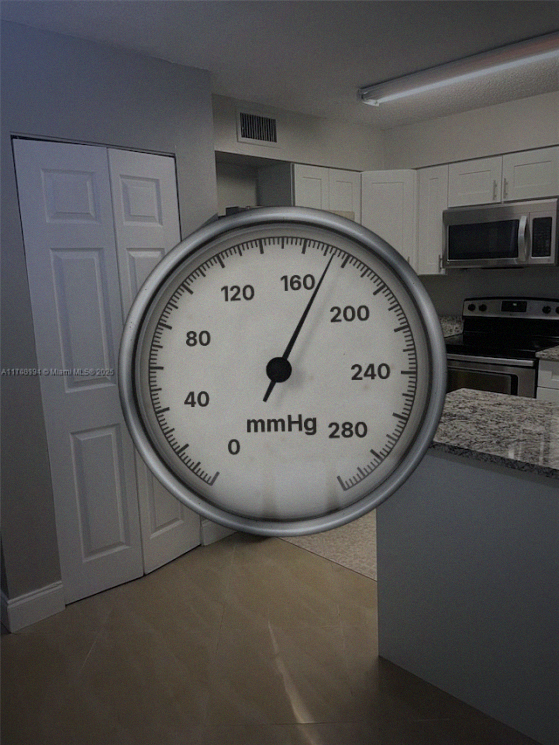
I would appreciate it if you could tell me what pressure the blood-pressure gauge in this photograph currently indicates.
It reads 174 mmHg
